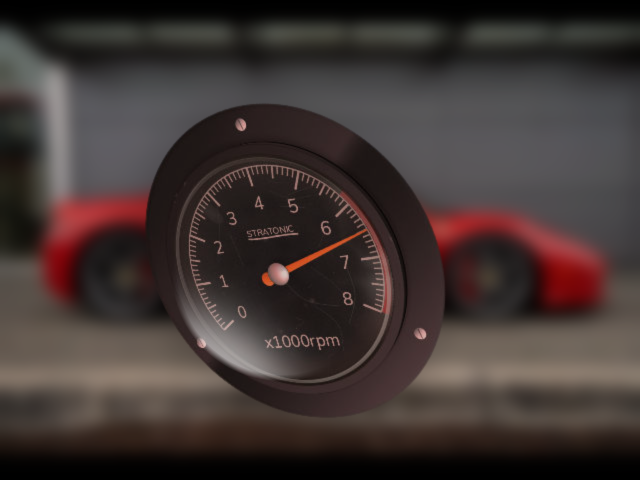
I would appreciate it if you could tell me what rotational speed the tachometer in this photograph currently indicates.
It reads 6500 rpm
